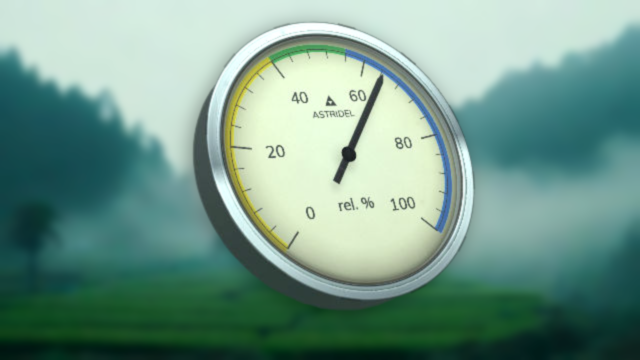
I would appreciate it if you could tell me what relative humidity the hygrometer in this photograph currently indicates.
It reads 64 %
